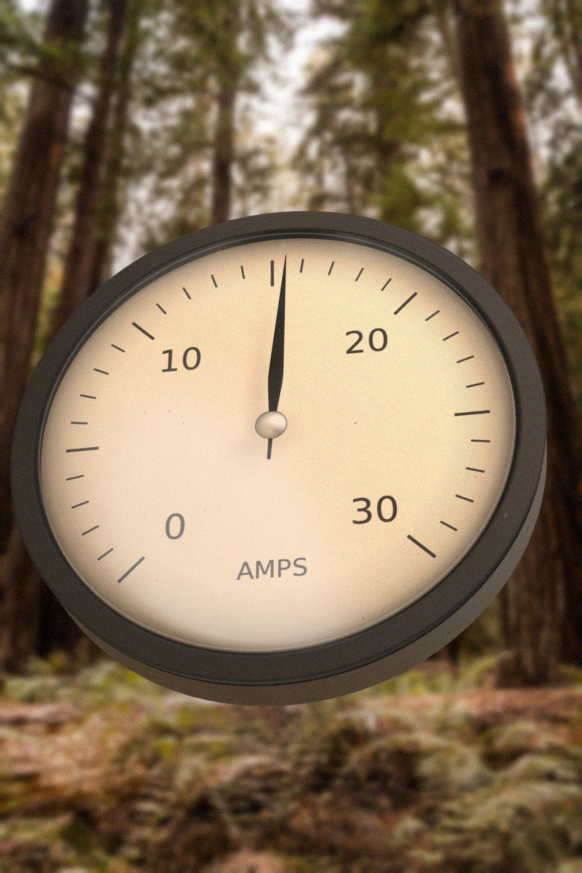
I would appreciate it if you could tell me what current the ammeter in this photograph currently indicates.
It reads 15.5 A
